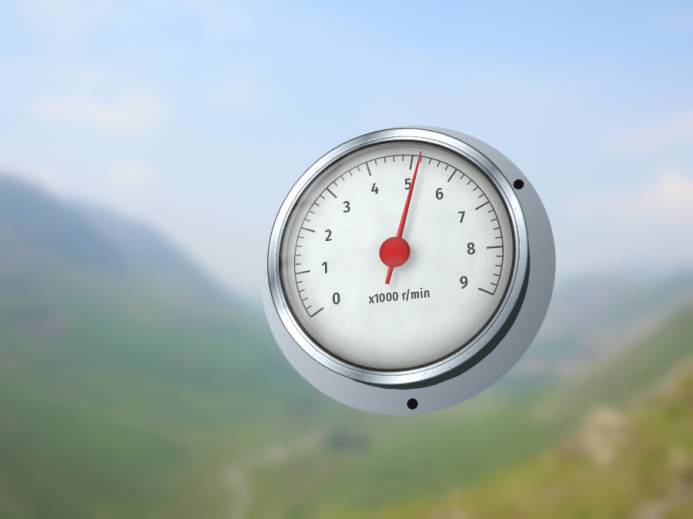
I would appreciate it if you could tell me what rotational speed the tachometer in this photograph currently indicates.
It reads 5200 rpm
